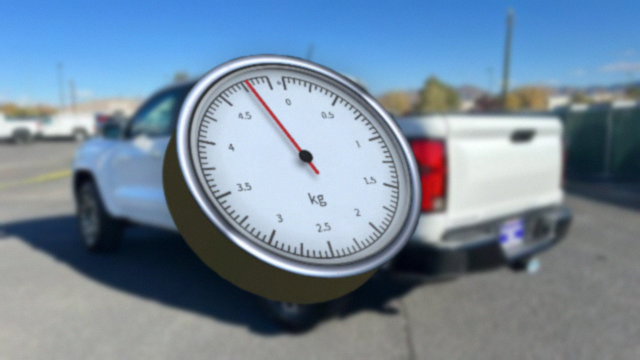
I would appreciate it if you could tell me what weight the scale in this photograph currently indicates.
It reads 4.75 kg
